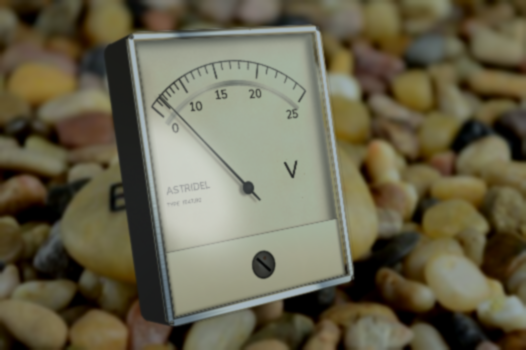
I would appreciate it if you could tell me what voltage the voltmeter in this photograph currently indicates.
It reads 5 V
